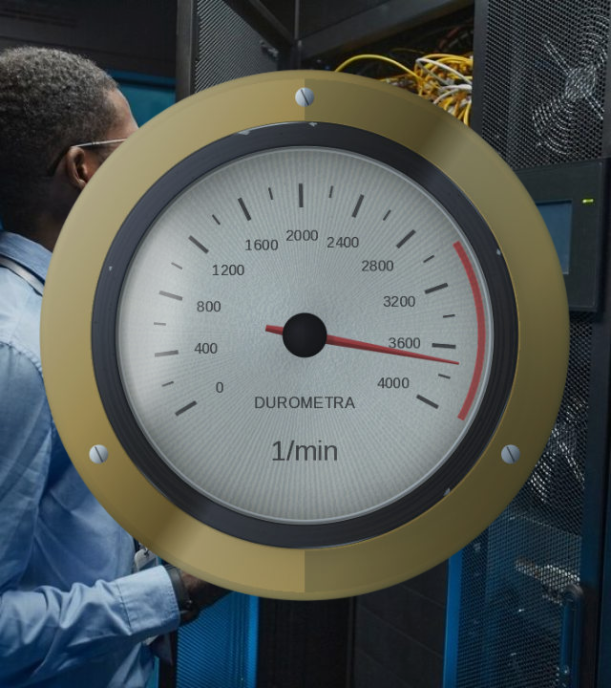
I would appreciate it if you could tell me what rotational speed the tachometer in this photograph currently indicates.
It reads 3700 rpm
